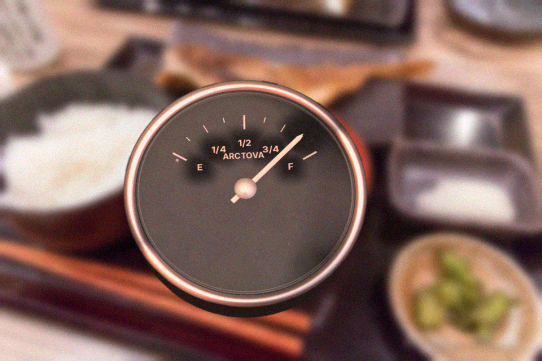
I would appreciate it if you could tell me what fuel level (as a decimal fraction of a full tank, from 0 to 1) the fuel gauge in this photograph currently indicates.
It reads 0.875
